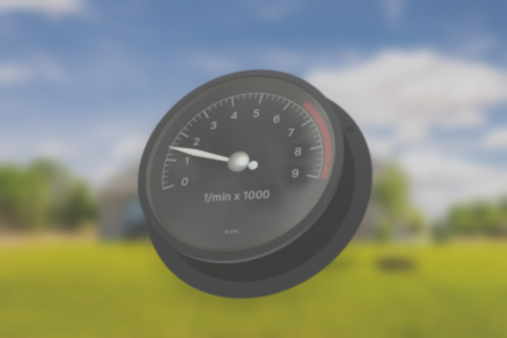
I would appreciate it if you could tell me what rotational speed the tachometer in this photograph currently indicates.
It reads 1400 rpm
